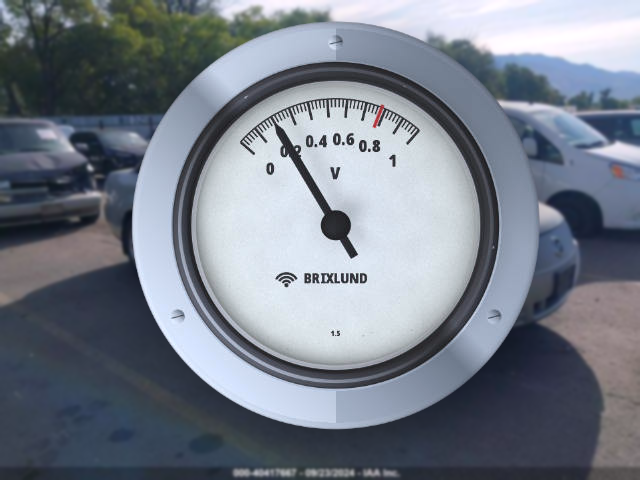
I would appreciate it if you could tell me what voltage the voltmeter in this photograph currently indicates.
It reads 0.2 V
